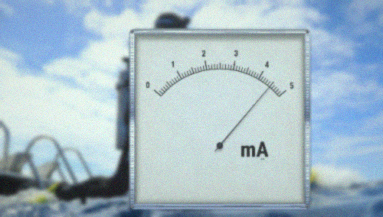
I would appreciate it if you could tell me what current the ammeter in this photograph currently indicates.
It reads 4.5 mA
